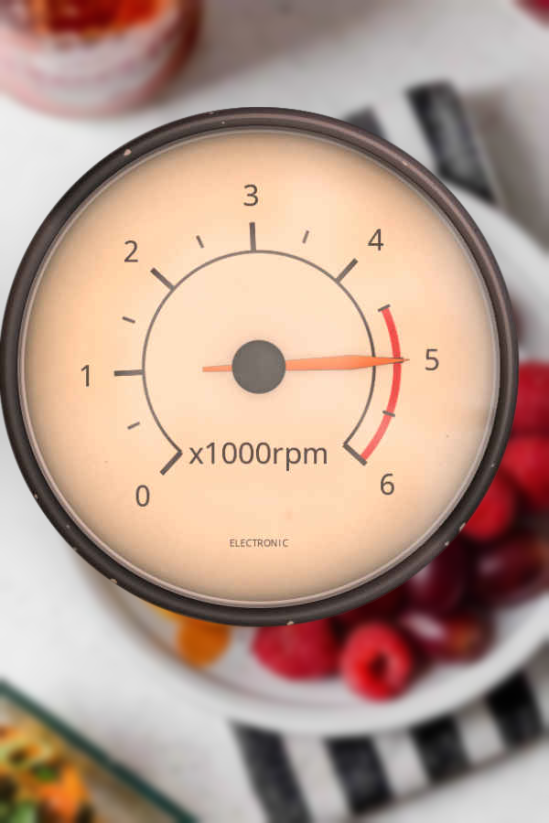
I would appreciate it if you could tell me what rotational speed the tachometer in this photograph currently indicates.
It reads 5000 rpm
